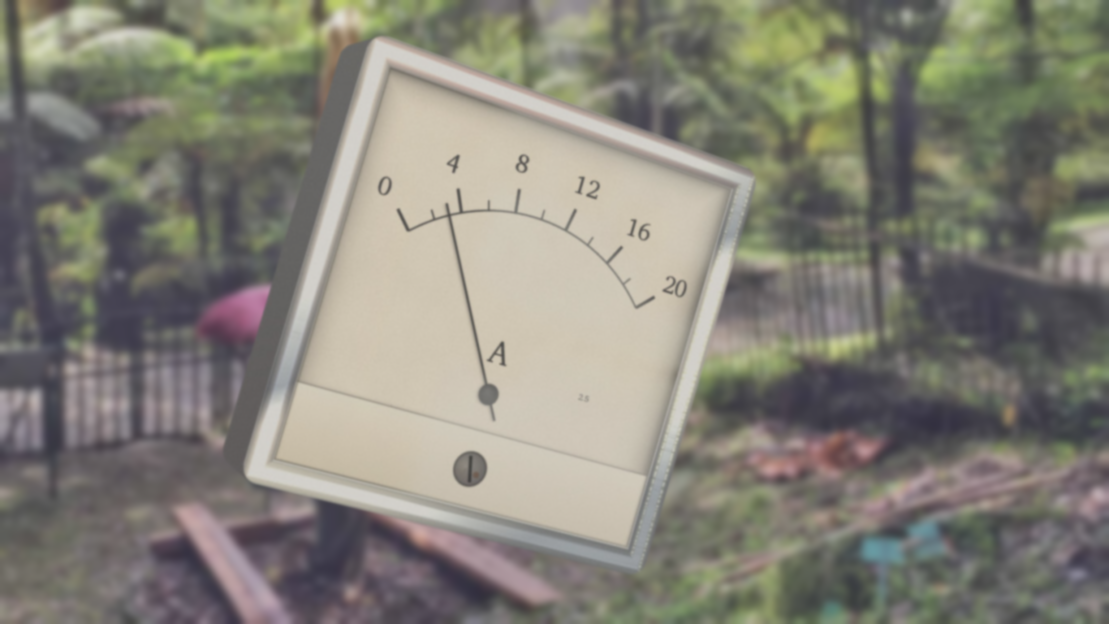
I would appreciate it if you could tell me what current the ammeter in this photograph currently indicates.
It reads 3 A
